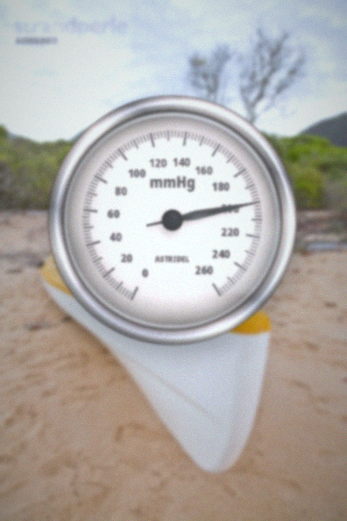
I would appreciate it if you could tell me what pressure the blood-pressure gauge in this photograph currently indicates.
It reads 200 mmHg
